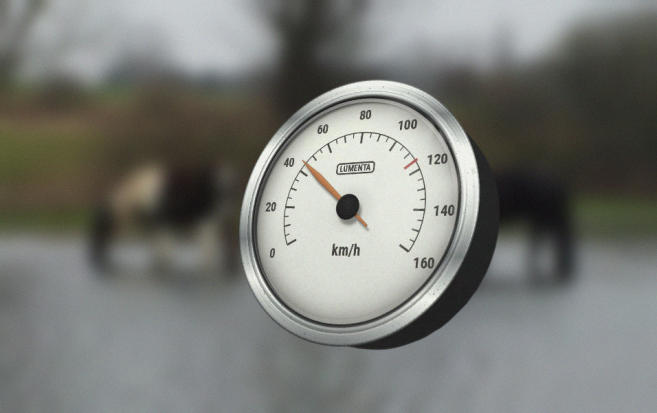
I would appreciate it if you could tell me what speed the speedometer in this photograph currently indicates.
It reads 45 km/h
